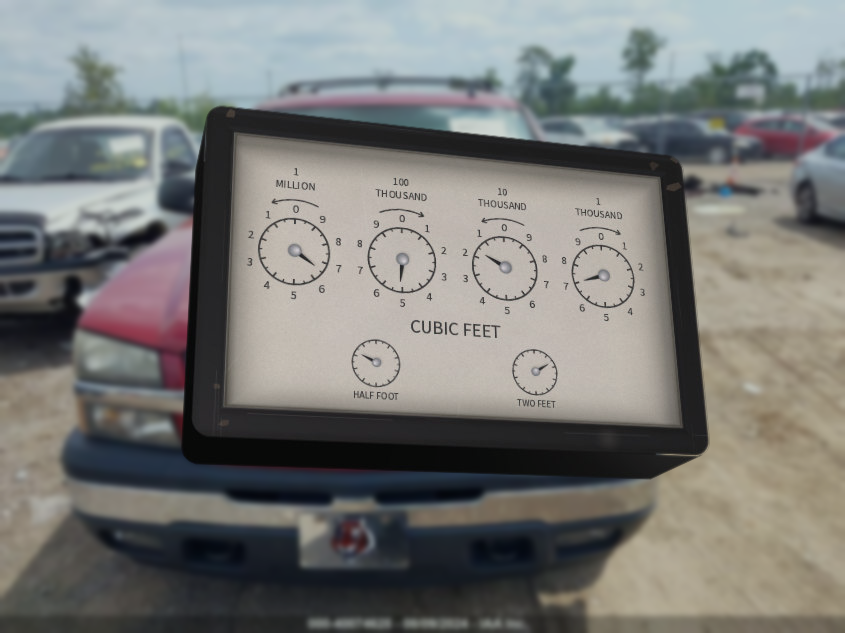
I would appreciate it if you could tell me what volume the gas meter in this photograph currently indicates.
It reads 651700 ft³
